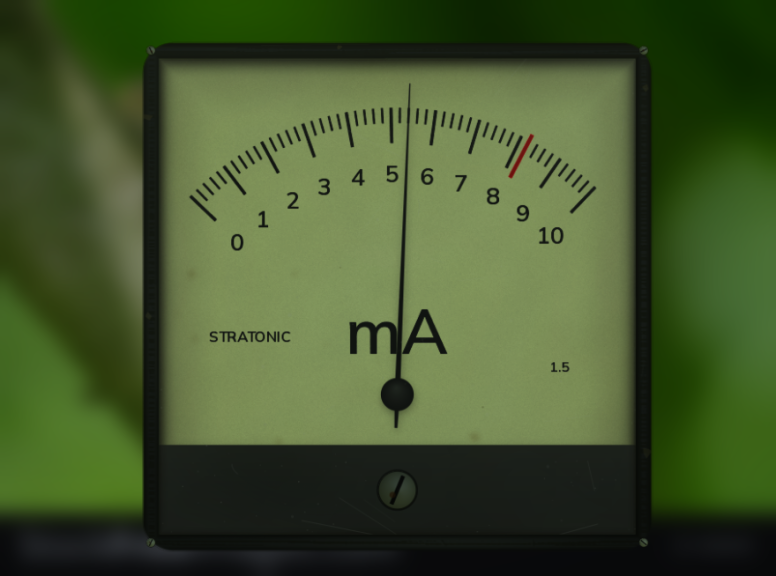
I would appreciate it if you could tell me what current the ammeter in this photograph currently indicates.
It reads 5.4 mA
